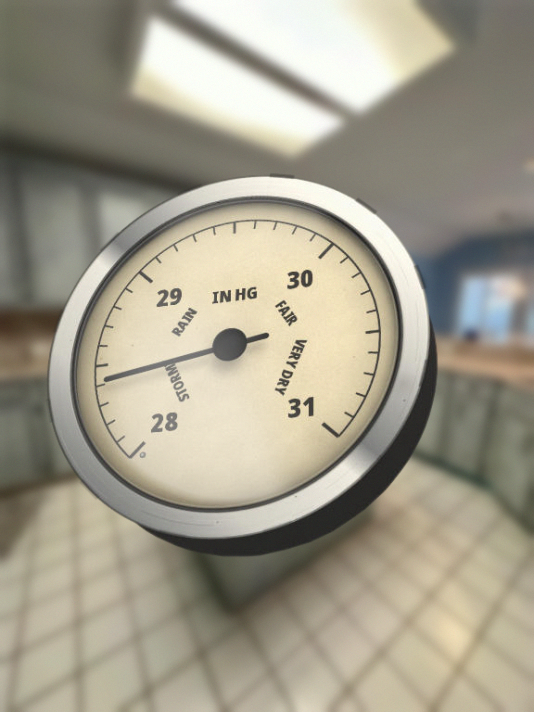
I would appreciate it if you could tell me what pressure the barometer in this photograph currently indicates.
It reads 28.4 inHg
